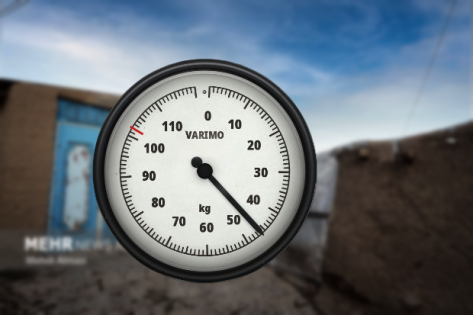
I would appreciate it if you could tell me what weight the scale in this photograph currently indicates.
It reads 46 kg
